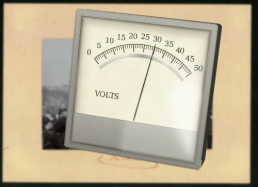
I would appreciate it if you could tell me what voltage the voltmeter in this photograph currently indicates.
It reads 30 V
